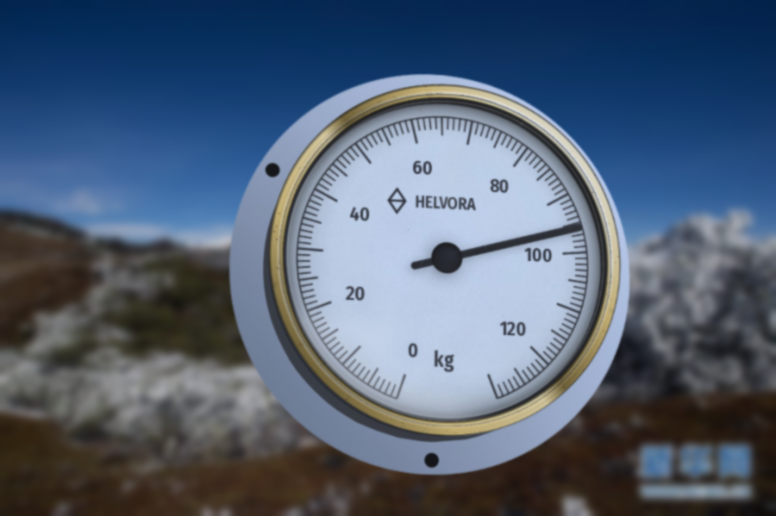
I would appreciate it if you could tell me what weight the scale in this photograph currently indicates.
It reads 96 kg
